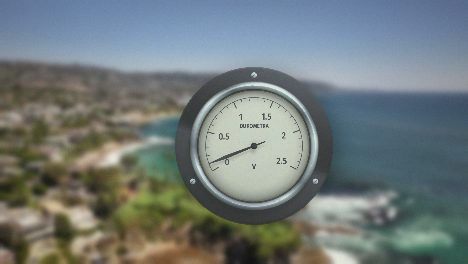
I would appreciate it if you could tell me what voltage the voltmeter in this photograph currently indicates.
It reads 0.1 V
